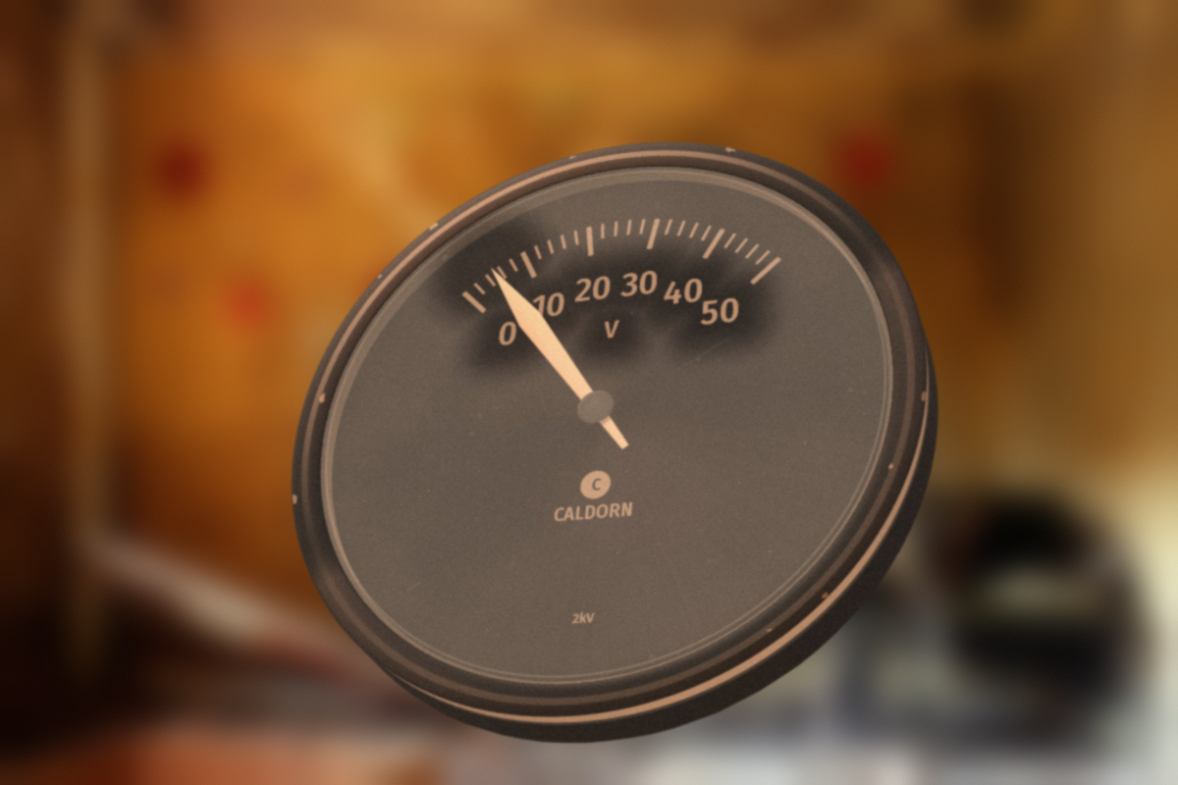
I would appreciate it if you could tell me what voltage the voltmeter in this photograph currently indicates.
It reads 5 V
